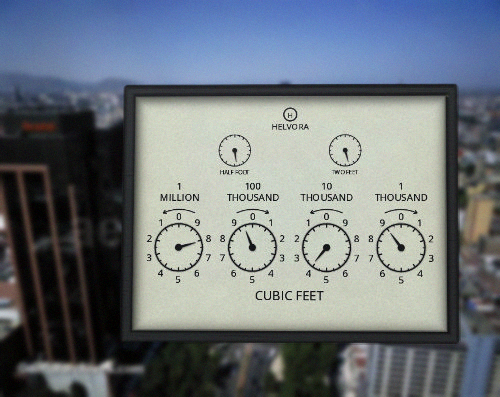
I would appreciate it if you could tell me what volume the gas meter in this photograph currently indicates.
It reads 793900 ft³
